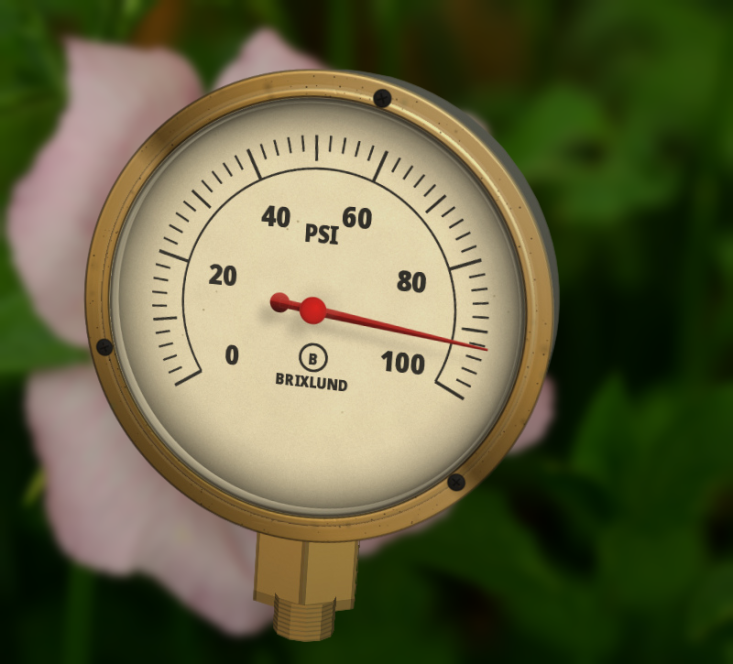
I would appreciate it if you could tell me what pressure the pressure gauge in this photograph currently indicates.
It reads 92 psi
